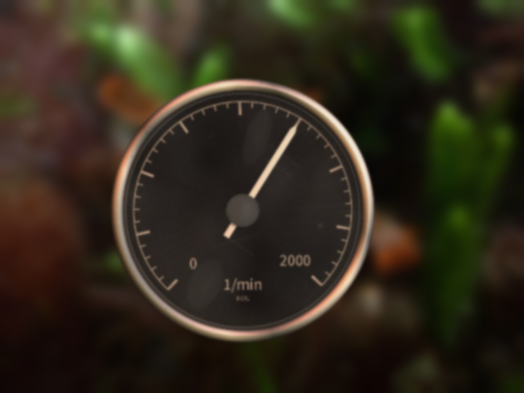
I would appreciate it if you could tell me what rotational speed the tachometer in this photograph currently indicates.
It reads 1250 rpm
